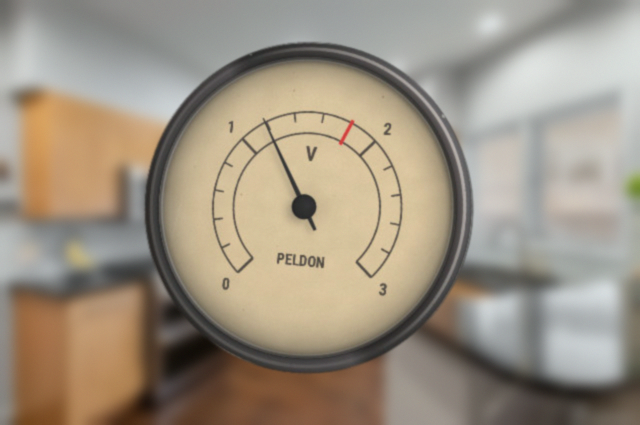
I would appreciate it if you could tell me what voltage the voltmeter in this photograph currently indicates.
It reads 1.2 V
